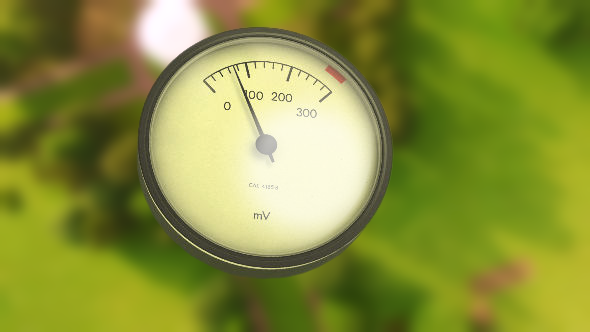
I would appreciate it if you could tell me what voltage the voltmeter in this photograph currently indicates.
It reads 70 mV
